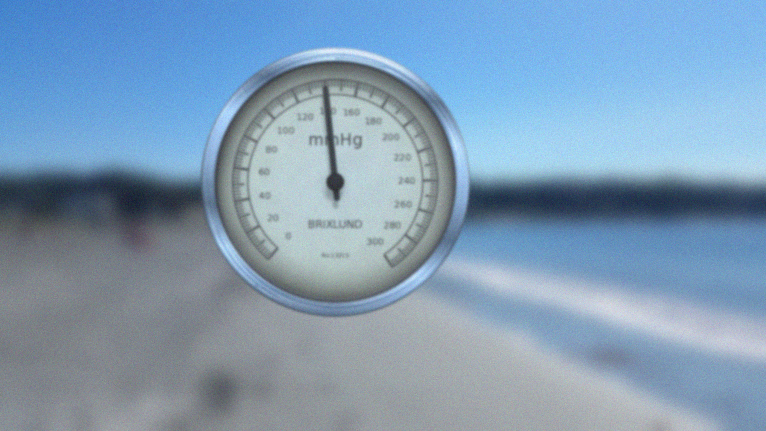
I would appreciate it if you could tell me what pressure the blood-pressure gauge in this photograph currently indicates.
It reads 140 mmHg
